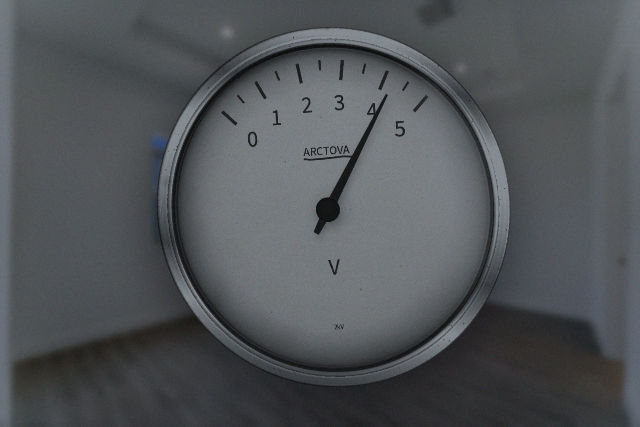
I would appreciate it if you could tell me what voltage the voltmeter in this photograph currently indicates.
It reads 4.25 V
